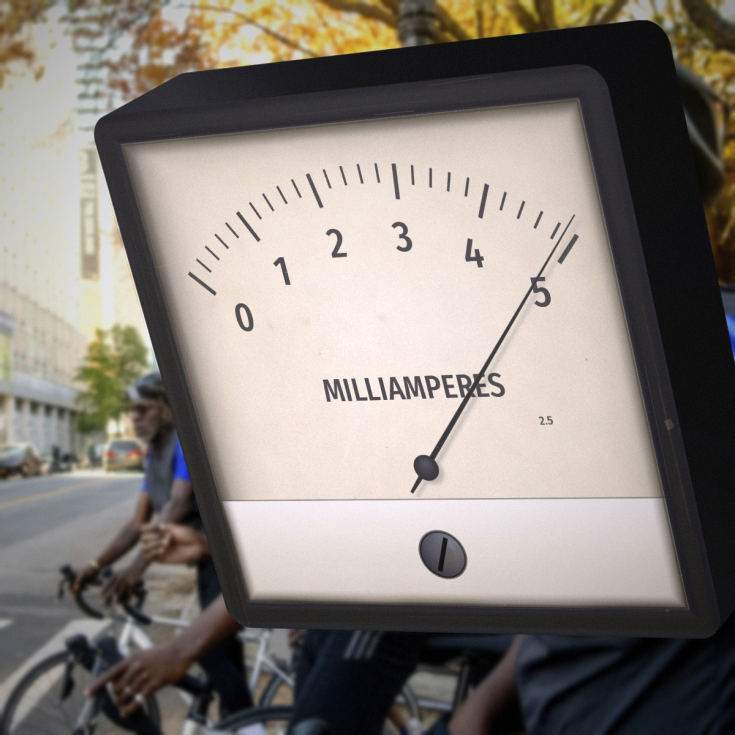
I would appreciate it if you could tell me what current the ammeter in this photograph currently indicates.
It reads 4.9 mA
